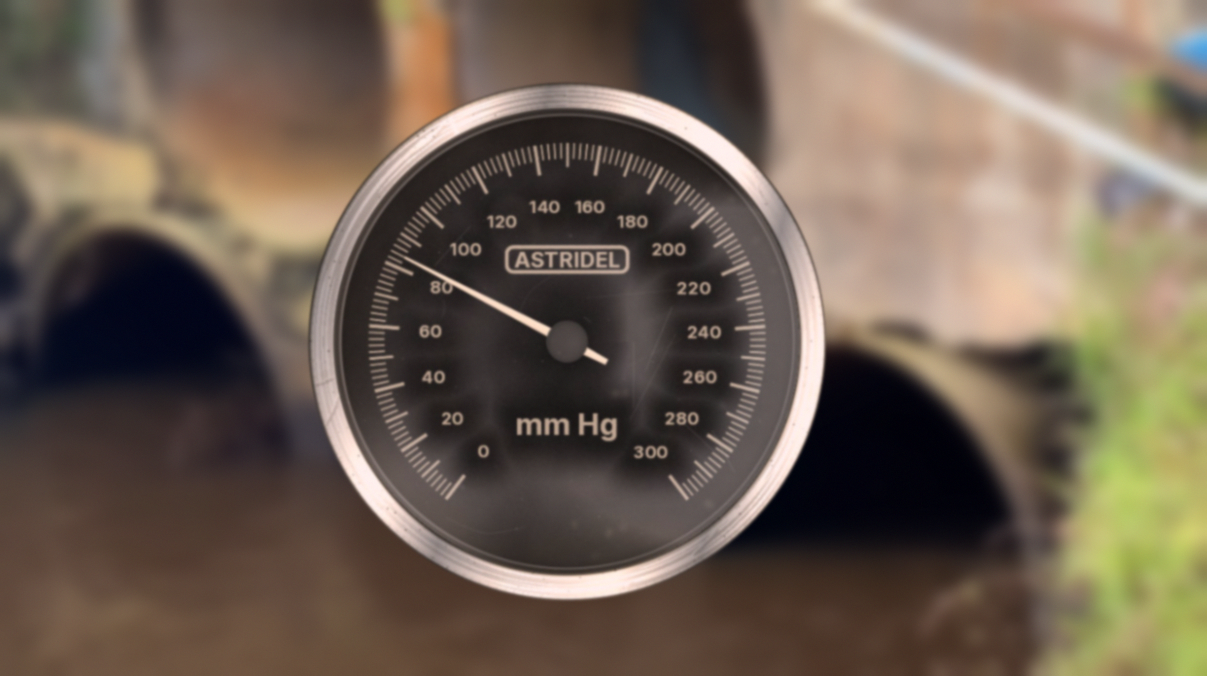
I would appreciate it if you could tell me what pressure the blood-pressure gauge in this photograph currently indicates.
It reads 84 mmHg
